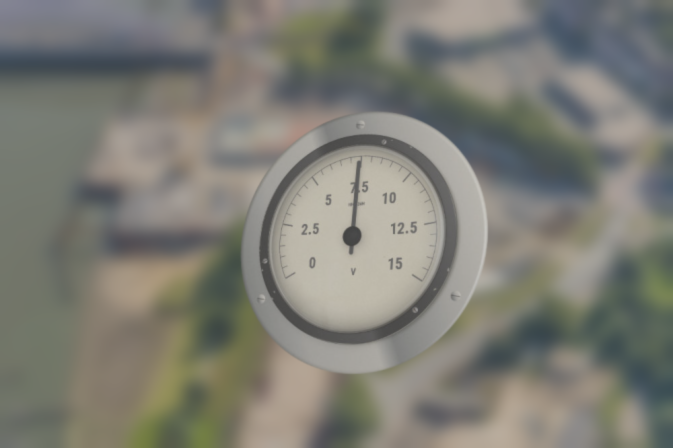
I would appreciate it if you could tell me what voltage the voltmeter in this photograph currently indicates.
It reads 7.5 V
